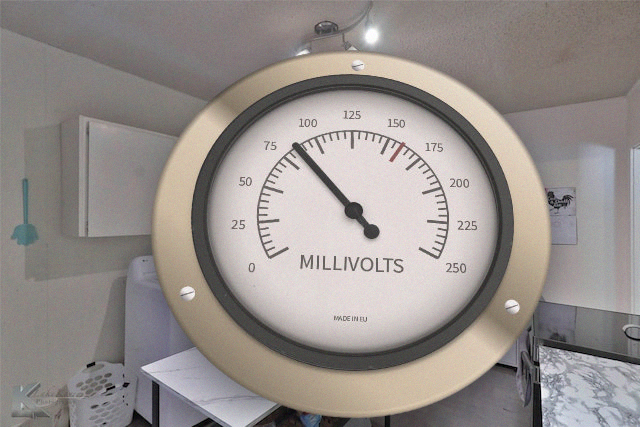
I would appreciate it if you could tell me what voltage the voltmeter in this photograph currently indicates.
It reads 85 mV
